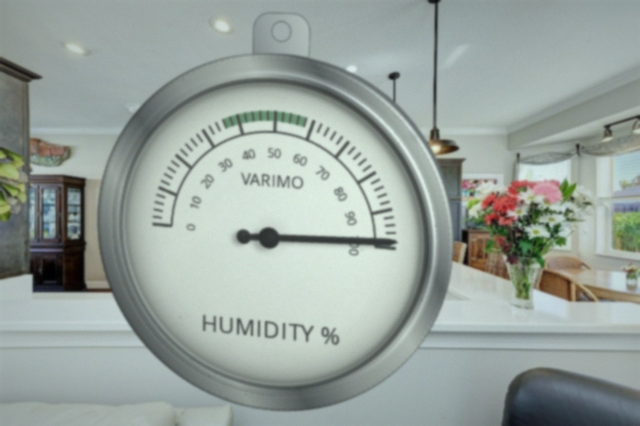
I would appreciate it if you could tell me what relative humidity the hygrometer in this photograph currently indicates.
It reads 98 %
